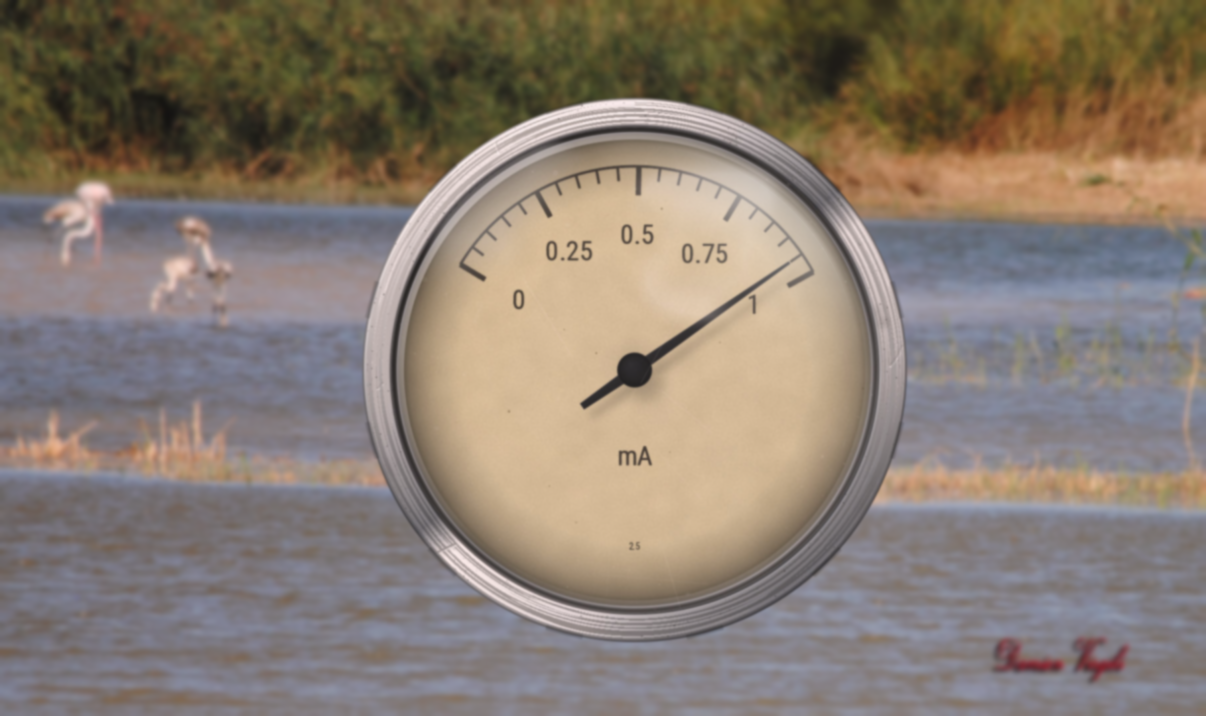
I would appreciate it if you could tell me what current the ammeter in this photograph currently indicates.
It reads 0.95 mA
